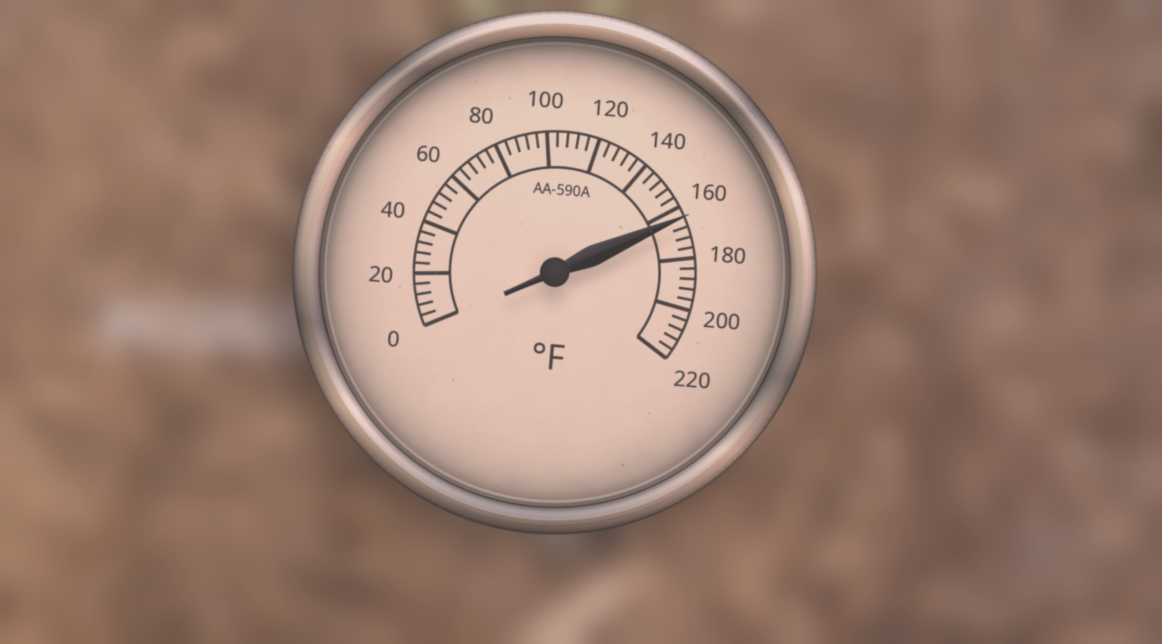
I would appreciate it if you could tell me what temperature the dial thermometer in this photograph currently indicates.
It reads 164 °F
